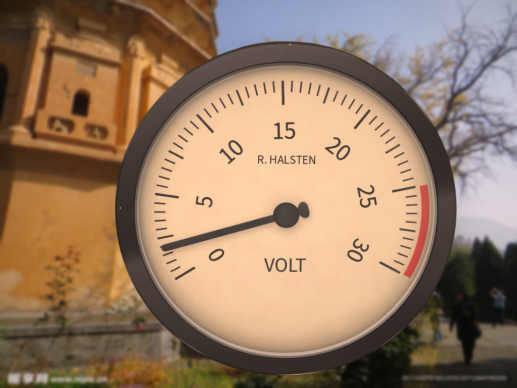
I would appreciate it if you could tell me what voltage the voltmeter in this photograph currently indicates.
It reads 2 V
